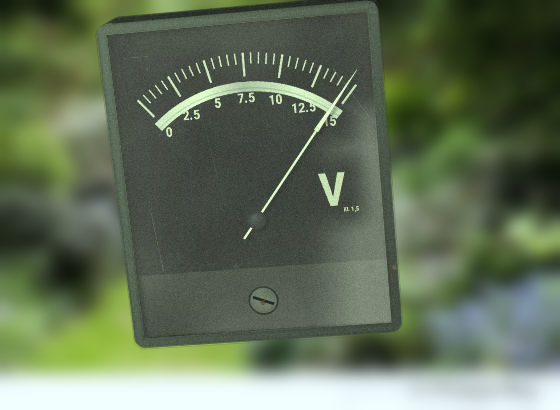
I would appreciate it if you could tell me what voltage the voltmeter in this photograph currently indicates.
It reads 14.5 V
